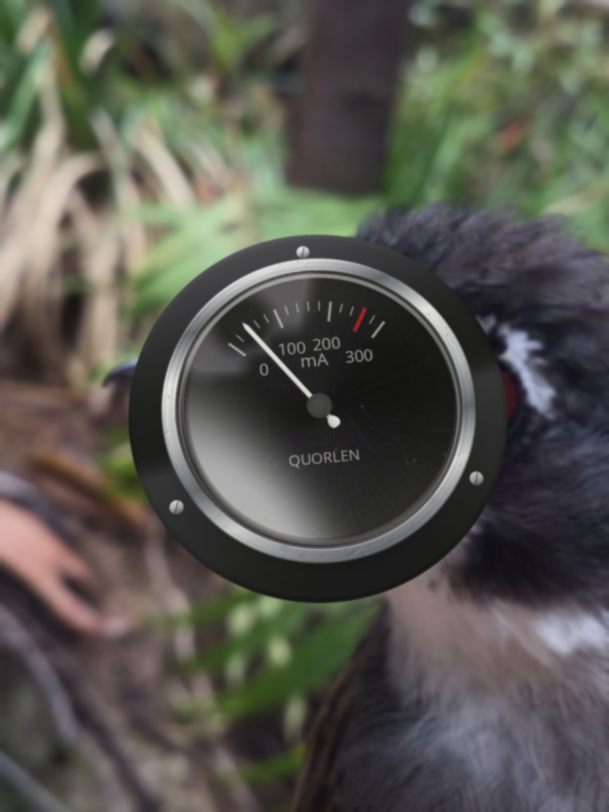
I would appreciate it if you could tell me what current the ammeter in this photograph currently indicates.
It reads 40 mA
